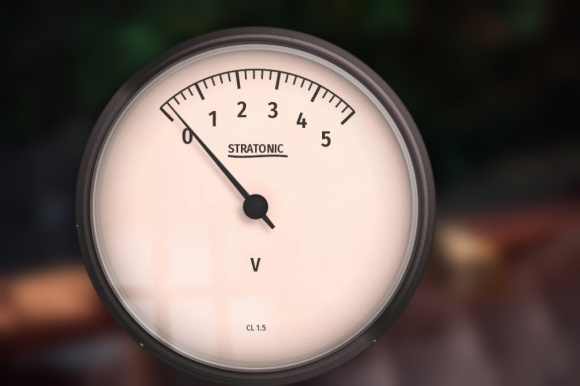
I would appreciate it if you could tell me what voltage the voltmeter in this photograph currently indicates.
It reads 0.2 V
